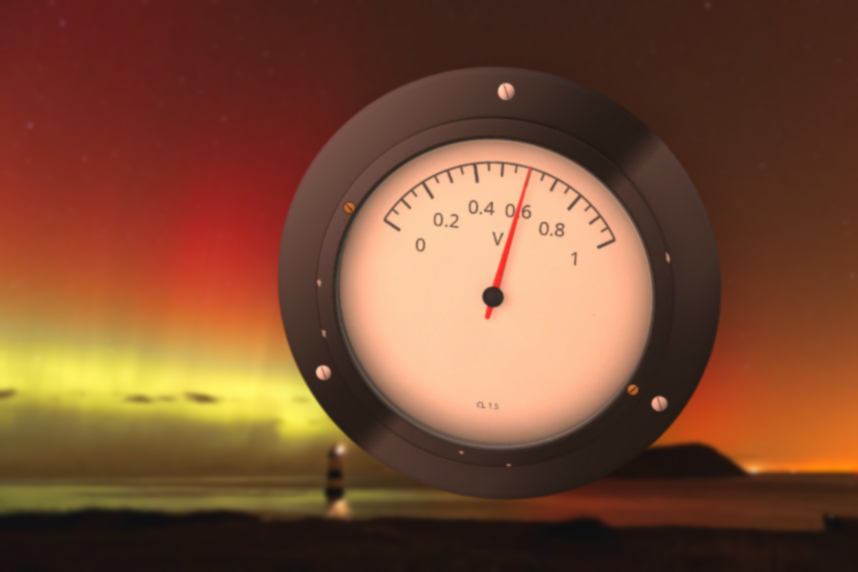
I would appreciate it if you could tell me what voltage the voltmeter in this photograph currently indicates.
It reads 0.6 V
